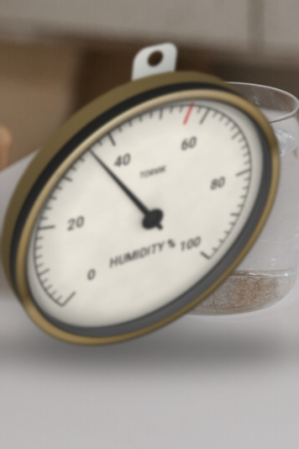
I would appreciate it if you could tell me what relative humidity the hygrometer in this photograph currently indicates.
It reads 36 %
